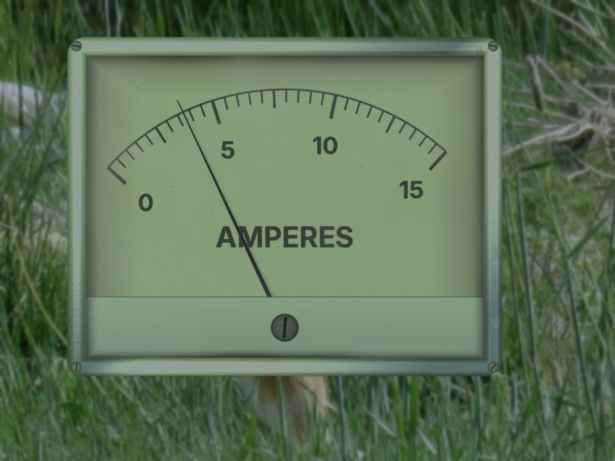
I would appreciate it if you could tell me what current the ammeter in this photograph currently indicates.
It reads 3.75 A
